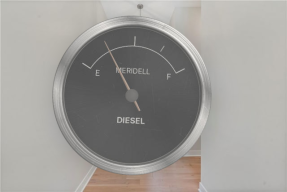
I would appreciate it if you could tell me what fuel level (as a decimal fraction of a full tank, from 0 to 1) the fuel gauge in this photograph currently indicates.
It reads 0.25
